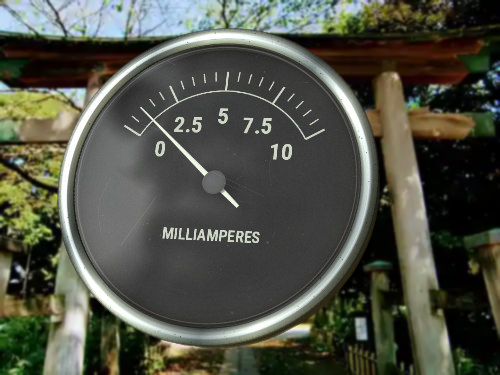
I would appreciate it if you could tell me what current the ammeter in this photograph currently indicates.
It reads 1 mA
